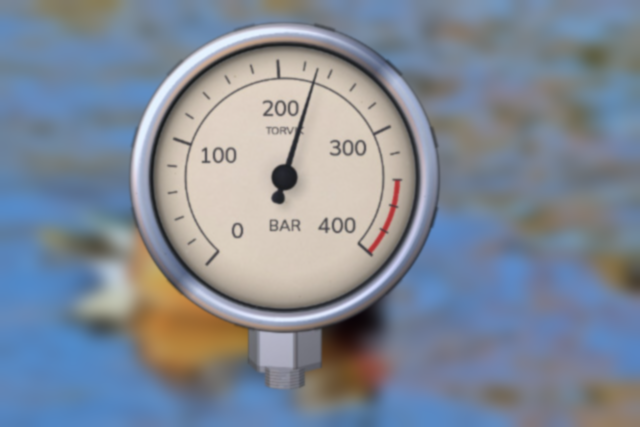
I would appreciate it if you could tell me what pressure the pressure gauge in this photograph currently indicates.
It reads 230 bar
